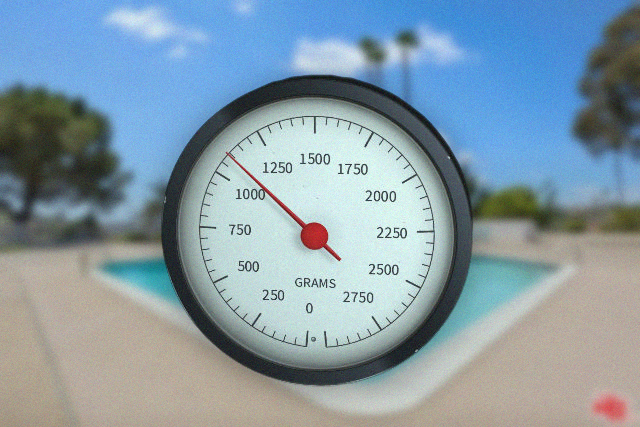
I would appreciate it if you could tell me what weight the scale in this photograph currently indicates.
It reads 1100 g
